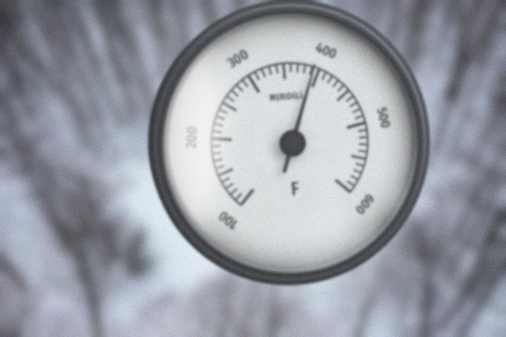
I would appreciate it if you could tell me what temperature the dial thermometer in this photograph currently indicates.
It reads 390 °F
